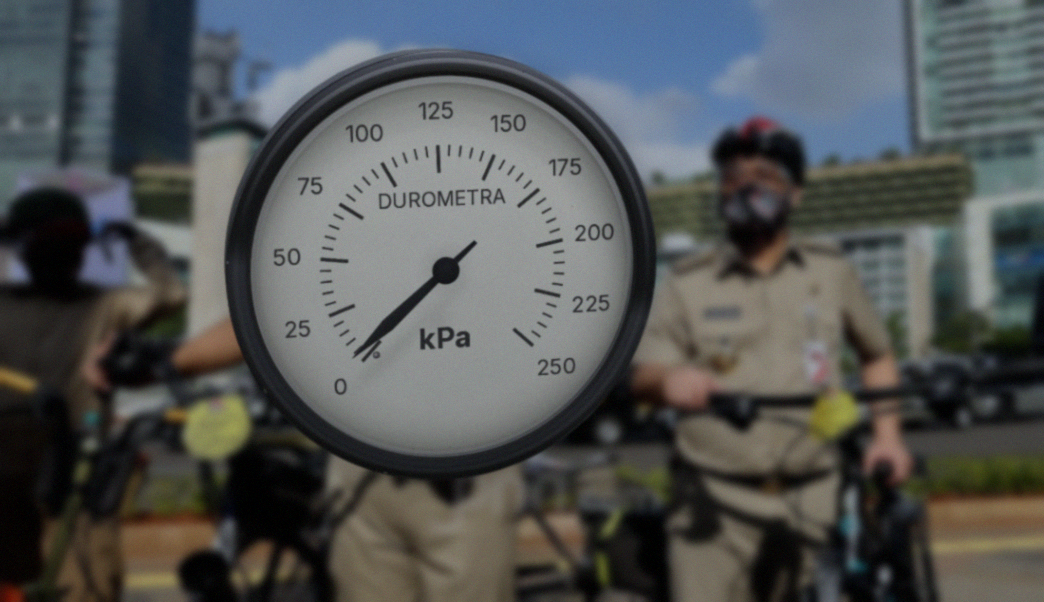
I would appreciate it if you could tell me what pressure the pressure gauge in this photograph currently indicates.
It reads 5 kPa
